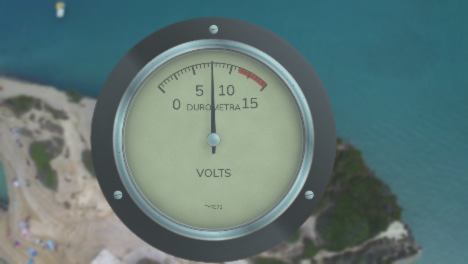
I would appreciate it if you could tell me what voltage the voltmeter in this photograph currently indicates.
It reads 7.5 V
